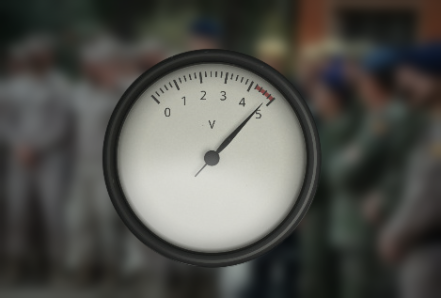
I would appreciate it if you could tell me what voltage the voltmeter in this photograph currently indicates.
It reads 4.8 V
